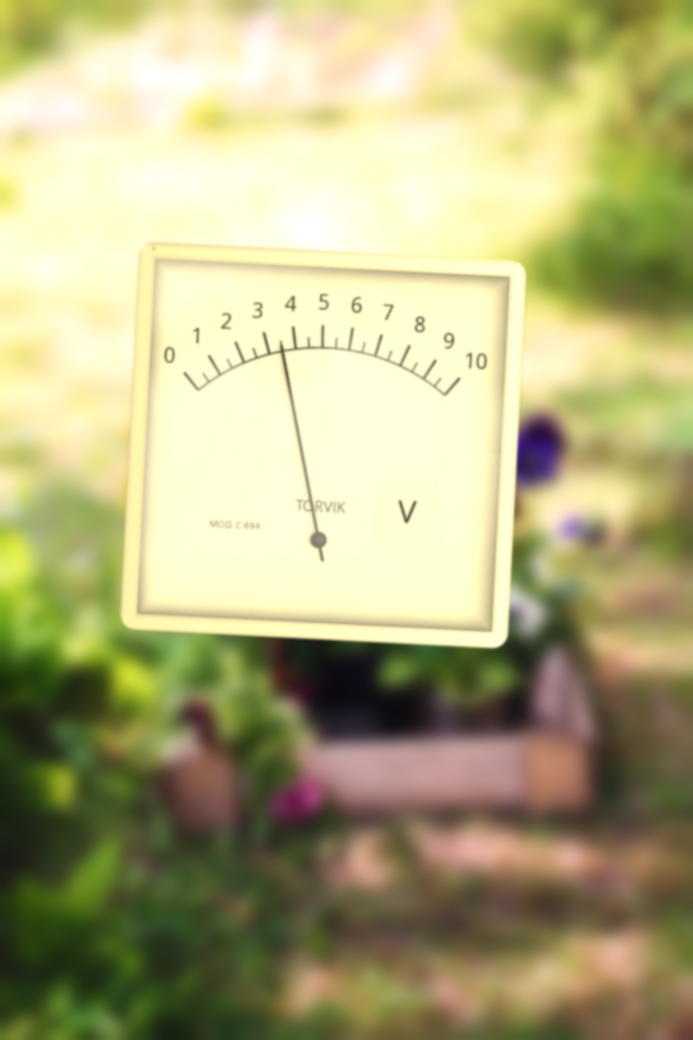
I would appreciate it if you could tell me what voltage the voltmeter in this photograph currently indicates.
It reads 3.5 V
